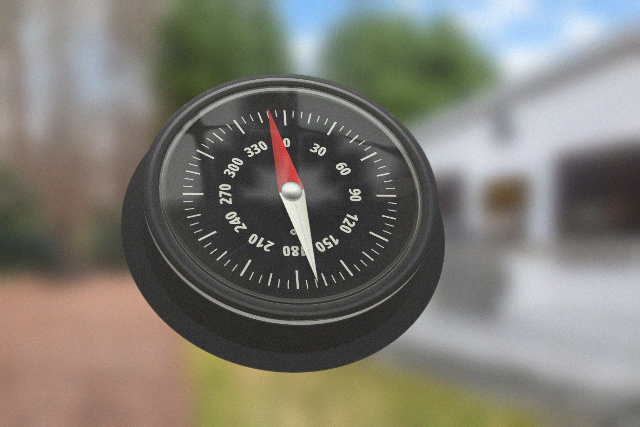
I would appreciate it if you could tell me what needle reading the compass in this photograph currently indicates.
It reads 350 °
